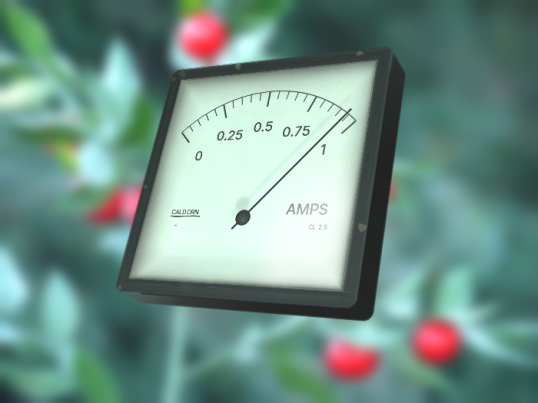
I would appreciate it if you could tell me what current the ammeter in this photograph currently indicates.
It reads 0.95 A
